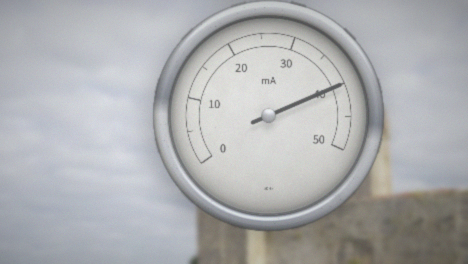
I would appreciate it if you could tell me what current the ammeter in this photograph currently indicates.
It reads 40 mA
